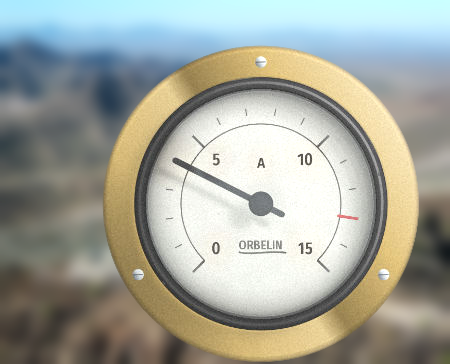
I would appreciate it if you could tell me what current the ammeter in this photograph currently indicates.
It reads 4 A
